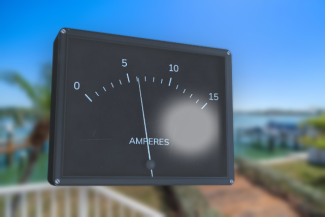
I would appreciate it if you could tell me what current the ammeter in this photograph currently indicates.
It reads 6 A
